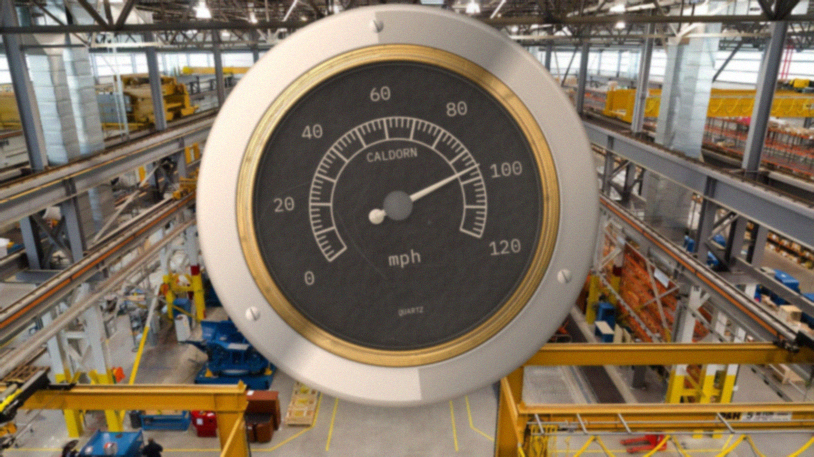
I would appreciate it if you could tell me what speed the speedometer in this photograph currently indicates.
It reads 96 mph
